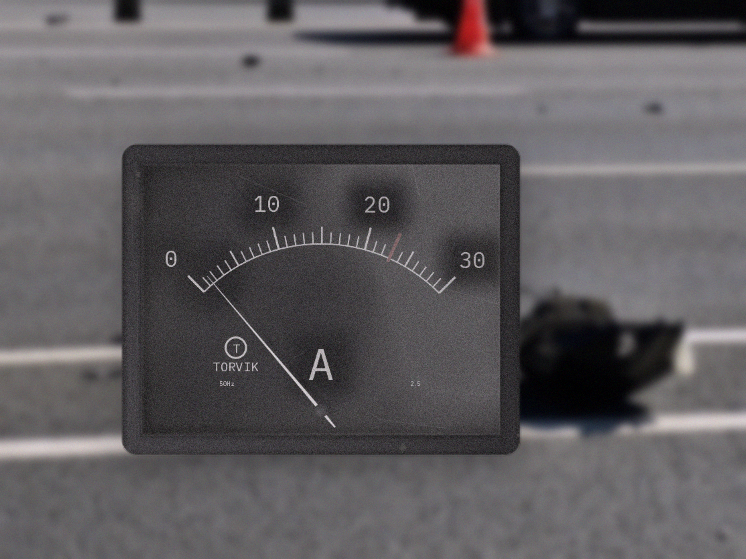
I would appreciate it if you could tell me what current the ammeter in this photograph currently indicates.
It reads 1.5 A
